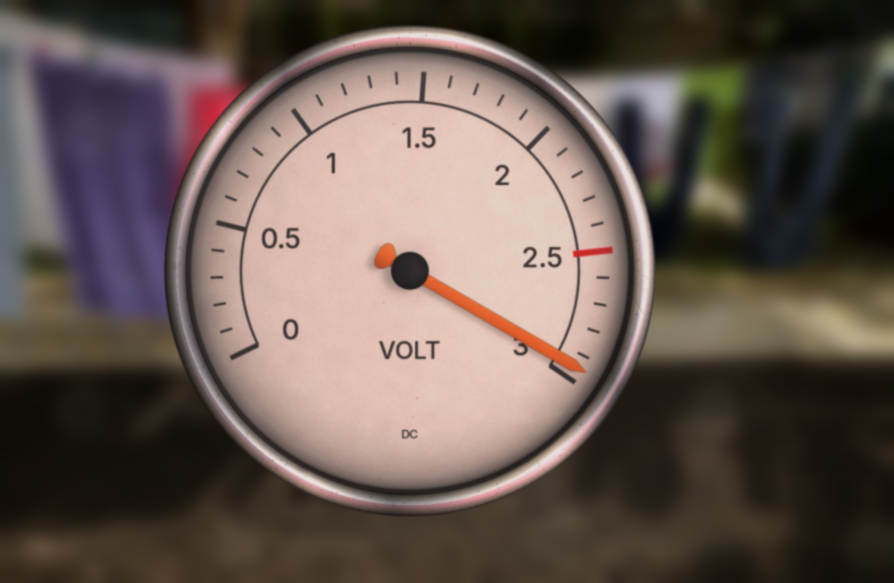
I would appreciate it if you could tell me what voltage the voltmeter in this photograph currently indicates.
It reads 2.95 V
